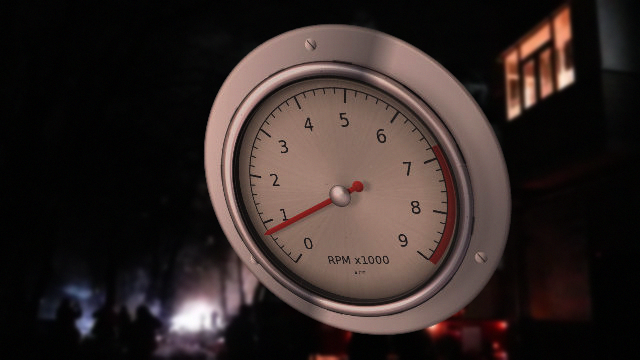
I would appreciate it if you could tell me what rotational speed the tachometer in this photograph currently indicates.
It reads 800 rpm
